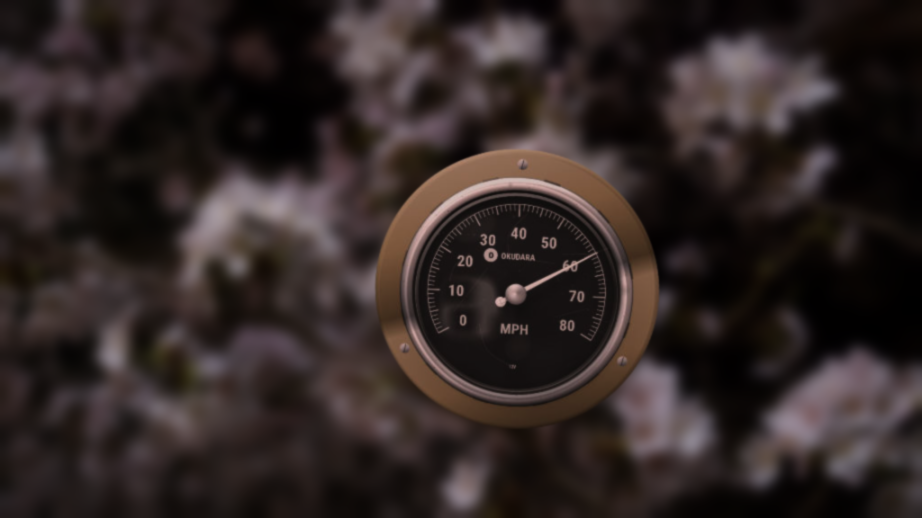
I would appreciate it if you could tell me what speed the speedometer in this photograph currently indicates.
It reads 60 mph
